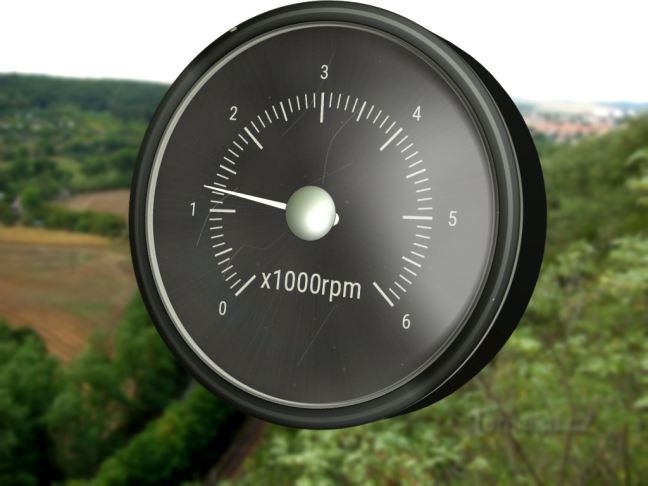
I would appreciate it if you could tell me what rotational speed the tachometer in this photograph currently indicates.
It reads 1250 rpm
